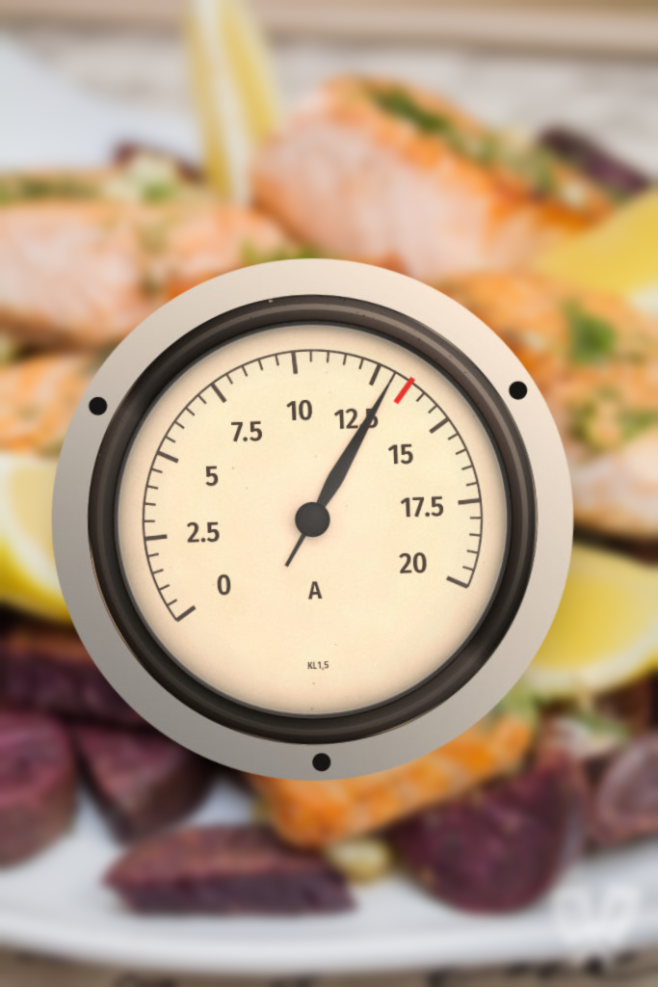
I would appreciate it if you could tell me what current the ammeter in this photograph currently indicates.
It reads 13 A
